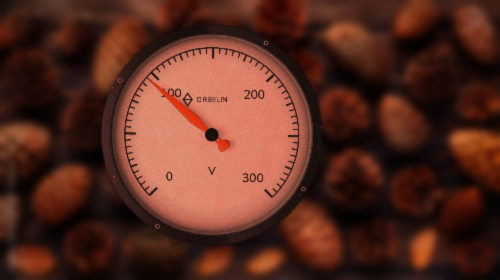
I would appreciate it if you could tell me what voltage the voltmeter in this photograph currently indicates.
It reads 95 V
